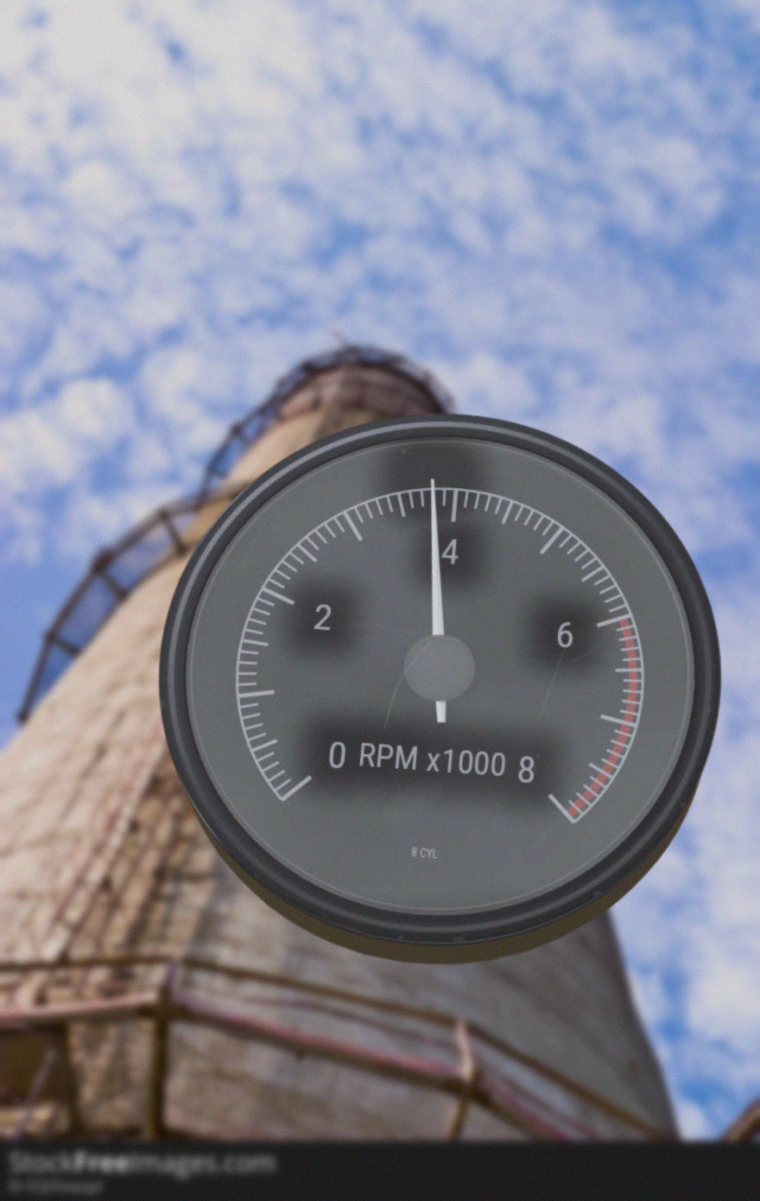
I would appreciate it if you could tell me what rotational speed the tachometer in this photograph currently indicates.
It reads 3800 rpm
